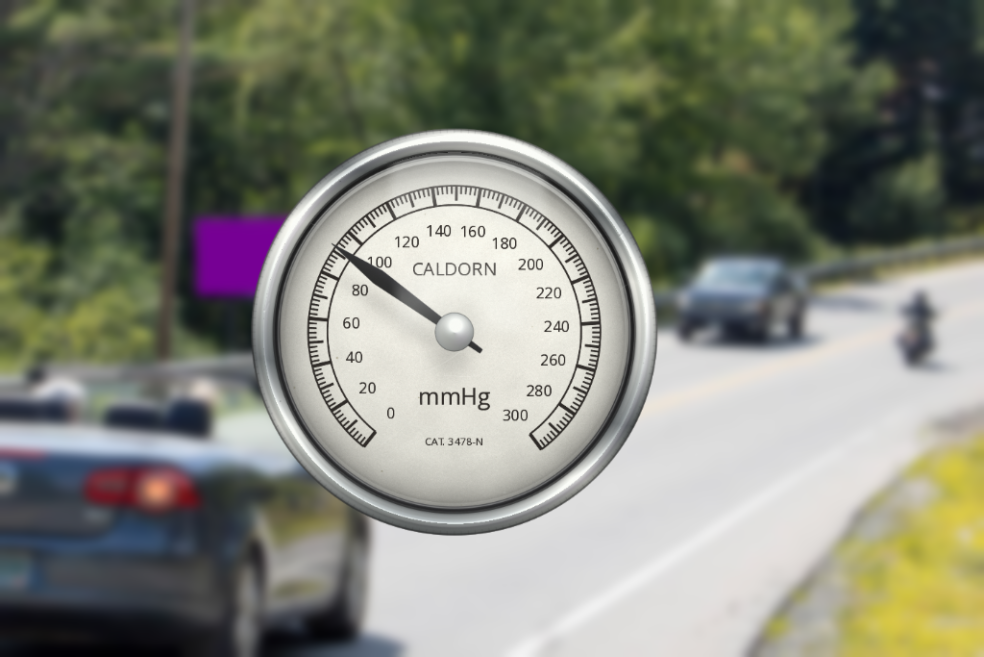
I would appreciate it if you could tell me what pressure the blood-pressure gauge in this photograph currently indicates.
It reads 92 mmHg
